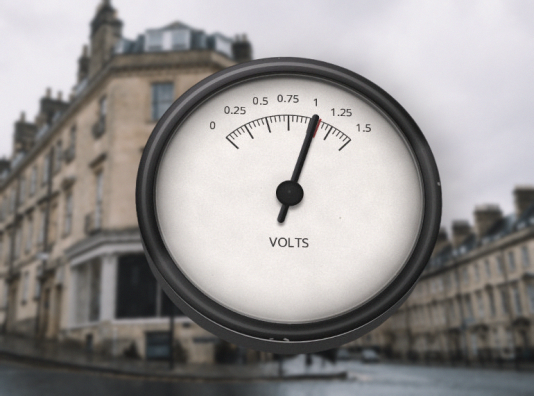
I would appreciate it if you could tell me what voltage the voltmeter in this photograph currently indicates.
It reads 1.05 V
